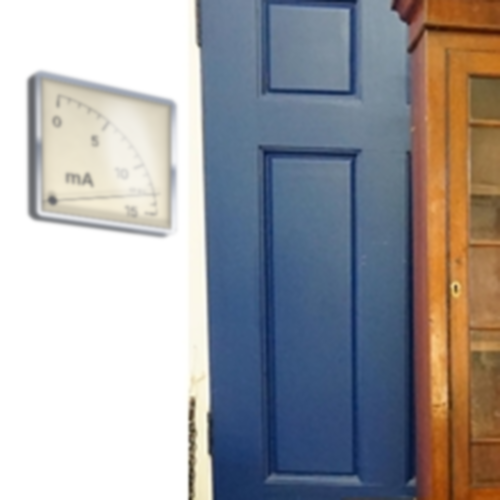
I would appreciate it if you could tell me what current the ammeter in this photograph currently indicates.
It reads 13 mA
